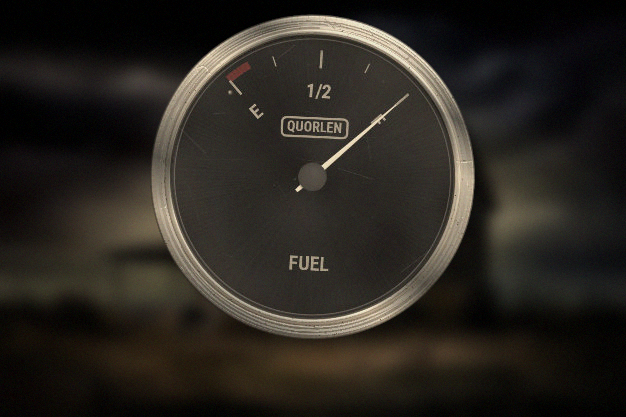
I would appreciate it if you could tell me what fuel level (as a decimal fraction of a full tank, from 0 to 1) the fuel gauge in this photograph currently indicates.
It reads 1
